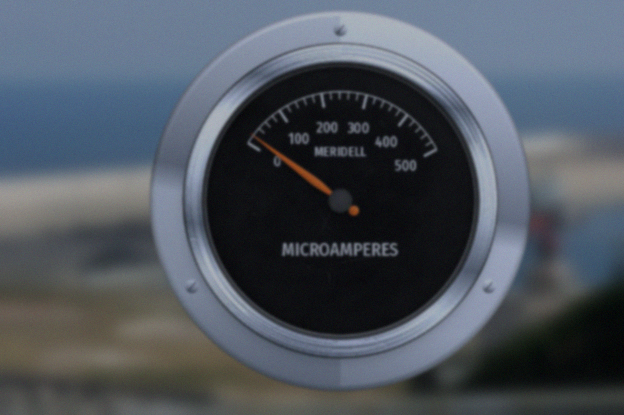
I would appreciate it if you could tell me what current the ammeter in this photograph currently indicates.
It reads 20 µA
